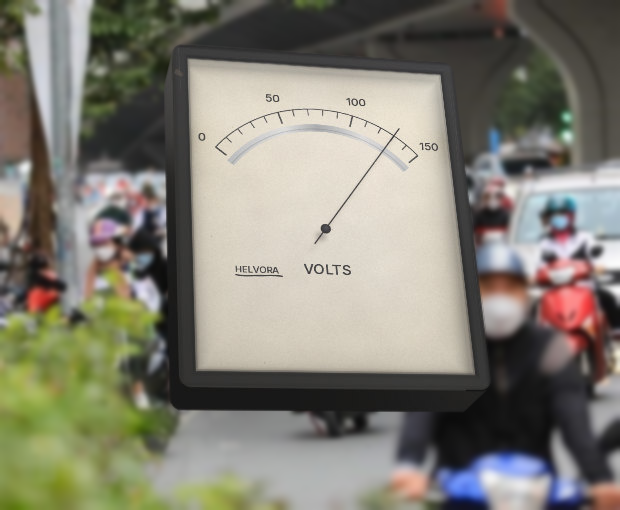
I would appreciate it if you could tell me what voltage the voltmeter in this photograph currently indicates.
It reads 130 V
